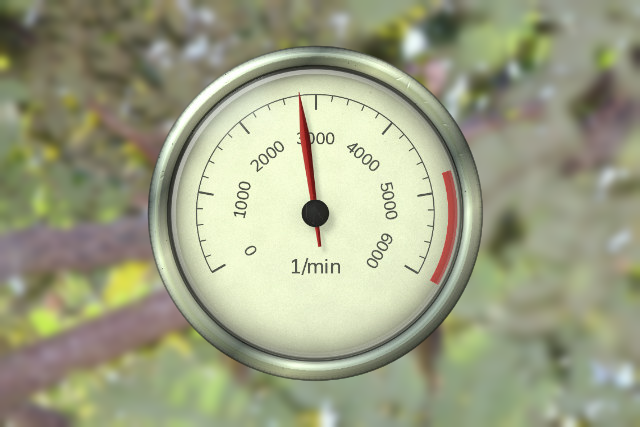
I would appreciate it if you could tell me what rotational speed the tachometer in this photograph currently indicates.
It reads 2800 rpm
